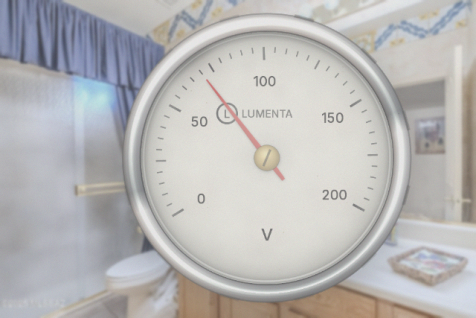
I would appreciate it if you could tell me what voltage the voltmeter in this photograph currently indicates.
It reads 70 V
